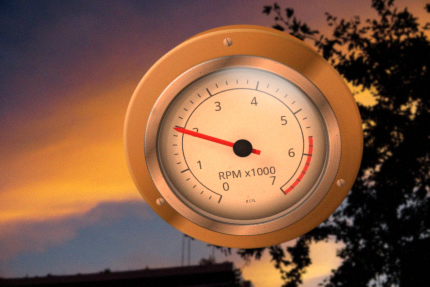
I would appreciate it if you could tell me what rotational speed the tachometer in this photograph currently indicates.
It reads 2000 rpm
